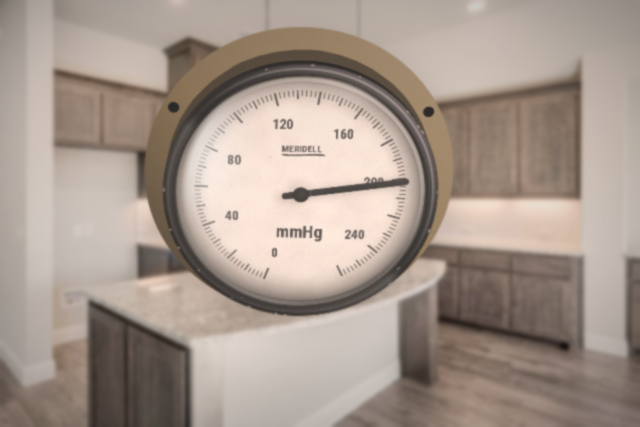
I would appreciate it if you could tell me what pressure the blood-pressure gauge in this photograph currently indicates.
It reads 200 mmHg
